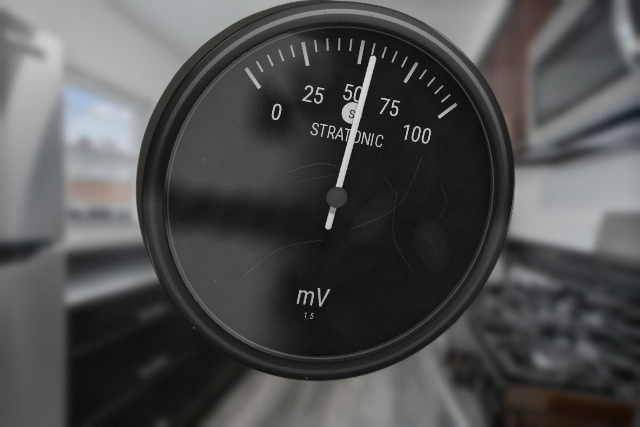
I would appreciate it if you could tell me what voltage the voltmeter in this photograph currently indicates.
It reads 55 mV
